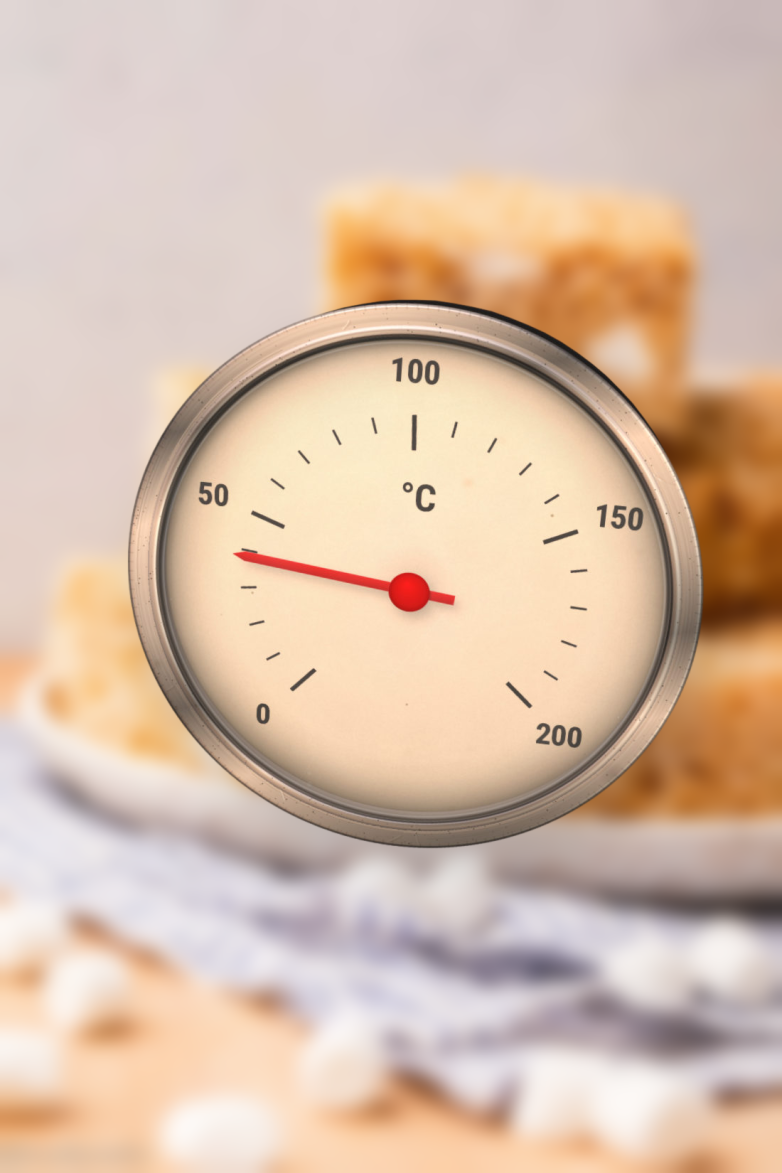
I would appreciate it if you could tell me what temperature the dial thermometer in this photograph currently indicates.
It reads 40 °C
